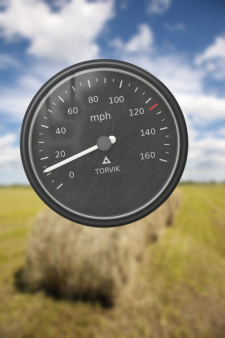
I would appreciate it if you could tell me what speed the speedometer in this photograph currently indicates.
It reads 12.5 mph
